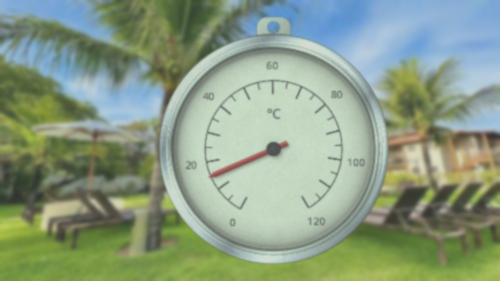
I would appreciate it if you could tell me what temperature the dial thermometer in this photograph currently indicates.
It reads 15 °C
